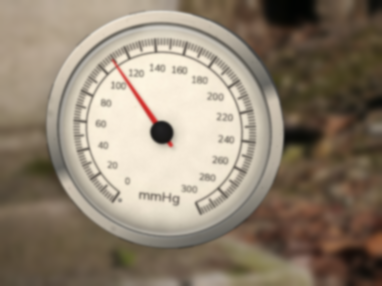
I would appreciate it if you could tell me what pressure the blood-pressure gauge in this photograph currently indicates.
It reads 110 mmHg
